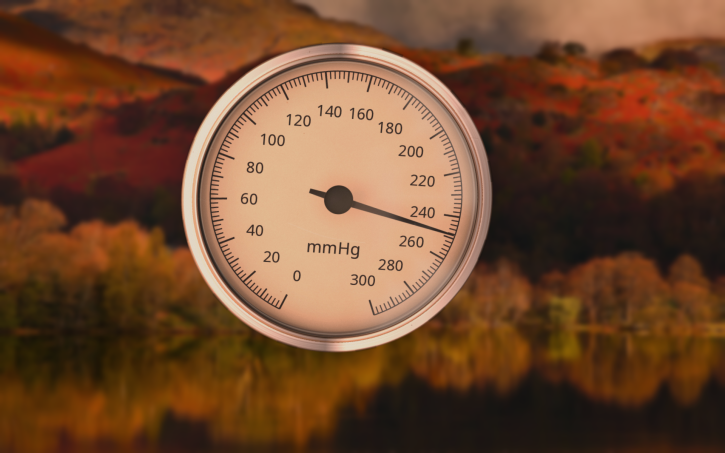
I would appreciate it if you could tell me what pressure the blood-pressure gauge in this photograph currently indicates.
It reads 248 mmHg
